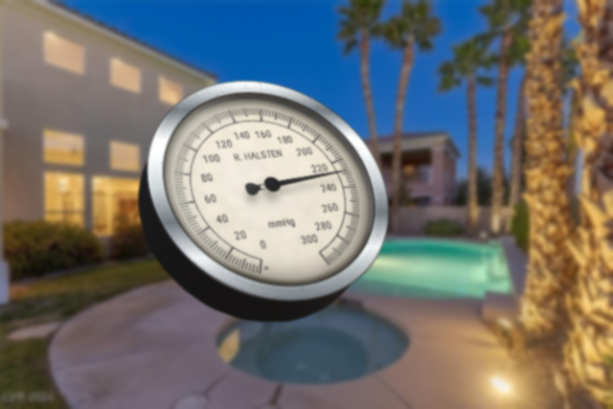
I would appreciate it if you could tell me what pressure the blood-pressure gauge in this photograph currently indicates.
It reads 230 mmHg
